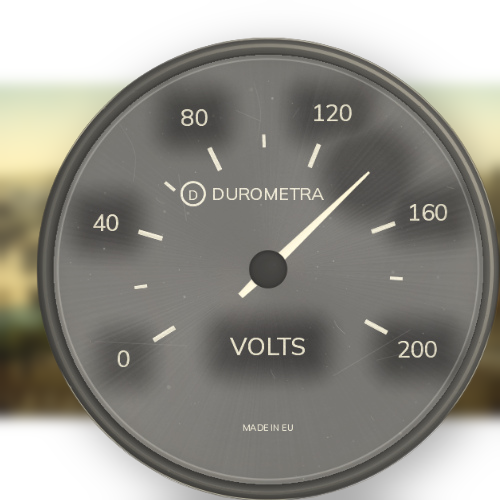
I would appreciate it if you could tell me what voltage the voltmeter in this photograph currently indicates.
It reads 140 V
